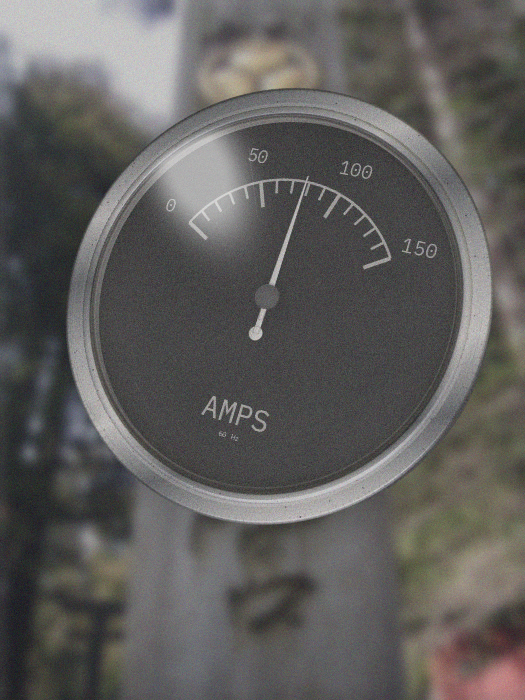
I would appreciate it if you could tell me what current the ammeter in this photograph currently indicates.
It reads 80 A
